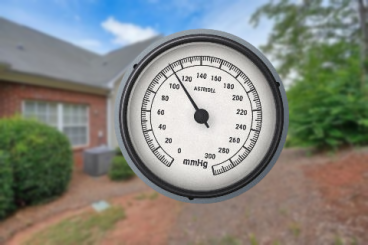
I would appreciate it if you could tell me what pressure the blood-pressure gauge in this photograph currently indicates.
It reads 110 mmHg
